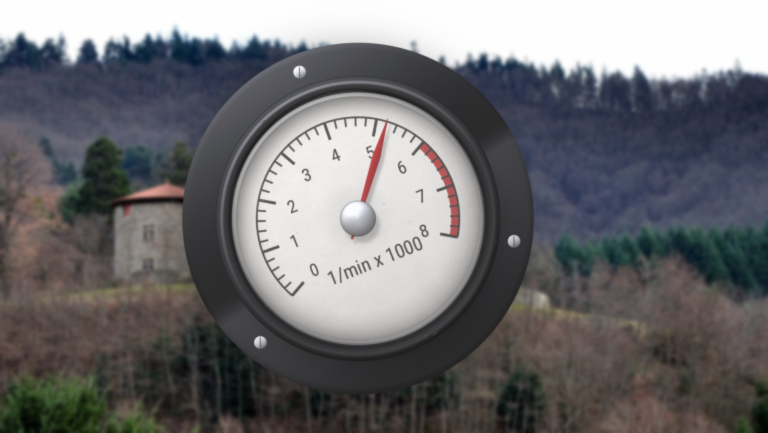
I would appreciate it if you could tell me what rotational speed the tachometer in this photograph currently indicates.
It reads 5200 rpm
